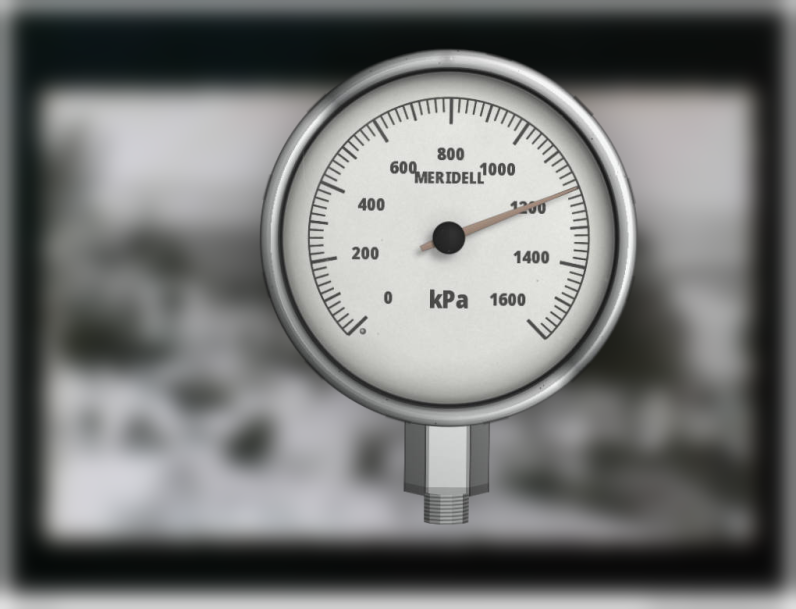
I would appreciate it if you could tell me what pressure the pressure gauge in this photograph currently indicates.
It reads 1200 kPa
